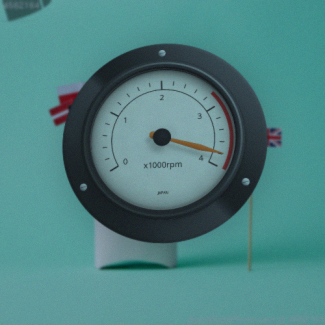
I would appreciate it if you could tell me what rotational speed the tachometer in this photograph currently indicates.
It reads 3800 rpm
